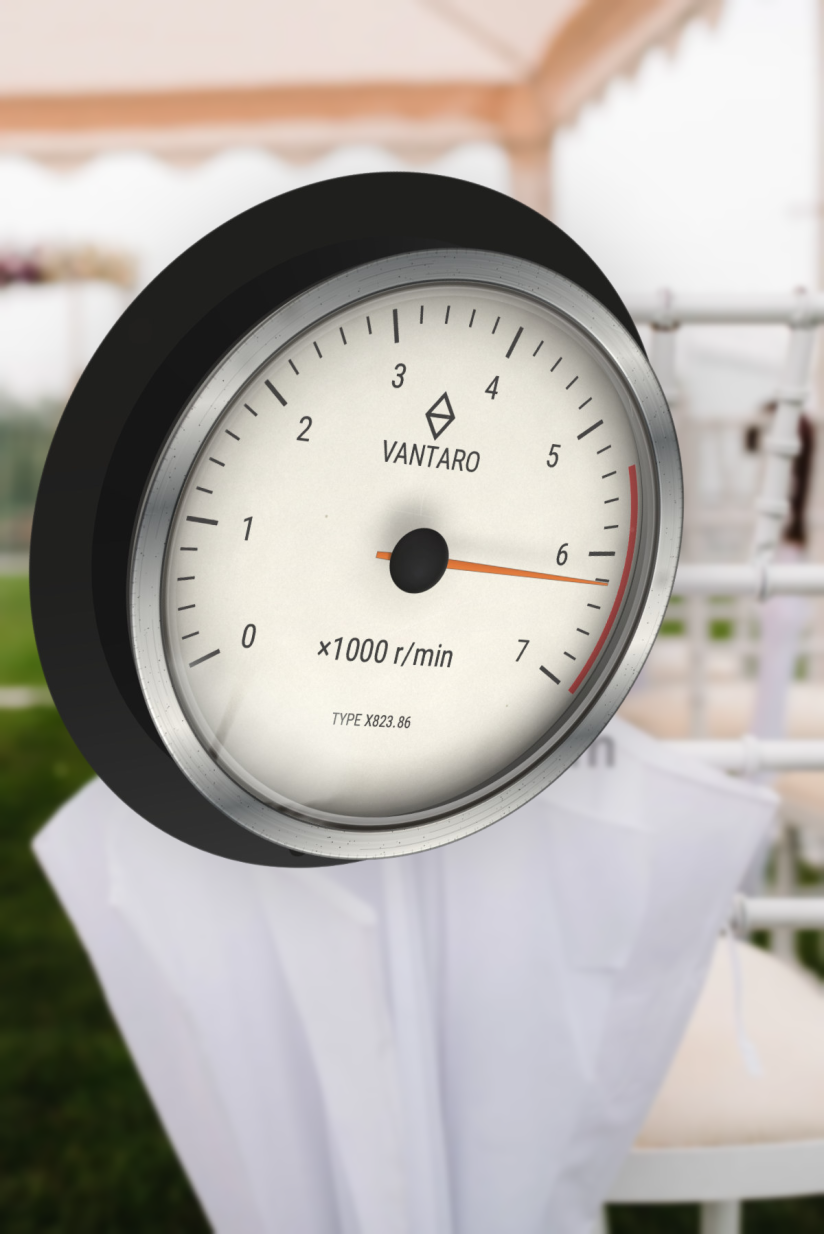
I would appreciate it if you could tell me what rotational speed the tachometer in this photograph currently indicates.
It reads 6200 rpm
